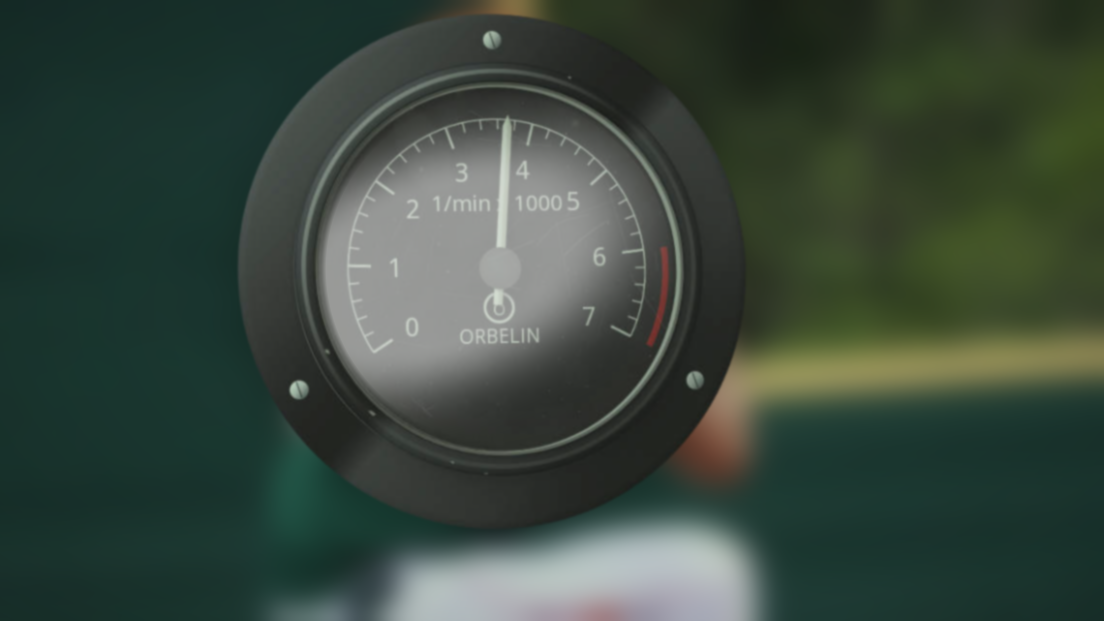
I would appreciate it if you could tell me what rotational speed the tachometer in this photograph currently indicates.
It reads 3700 rpm
